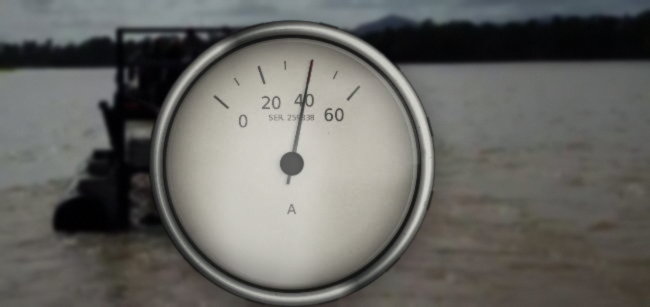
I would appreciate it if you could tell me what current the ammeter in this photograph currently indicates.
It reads 40 A
